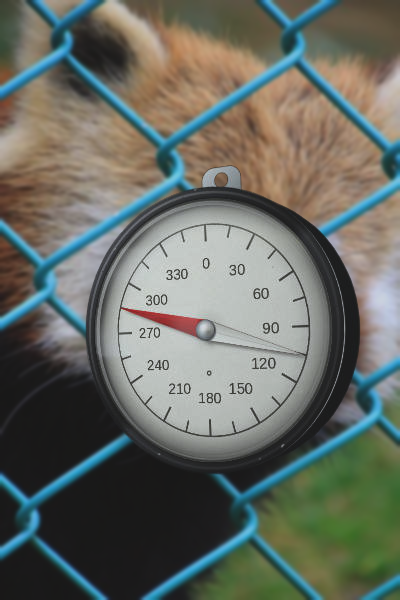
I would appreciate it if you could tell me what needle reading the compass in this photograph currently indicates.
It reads 285 °
